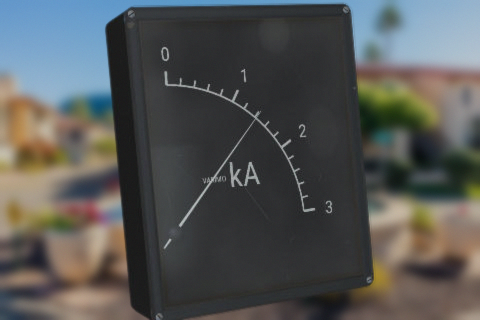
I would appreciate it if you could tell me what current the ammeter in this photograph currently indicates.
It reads 1.4 kA
